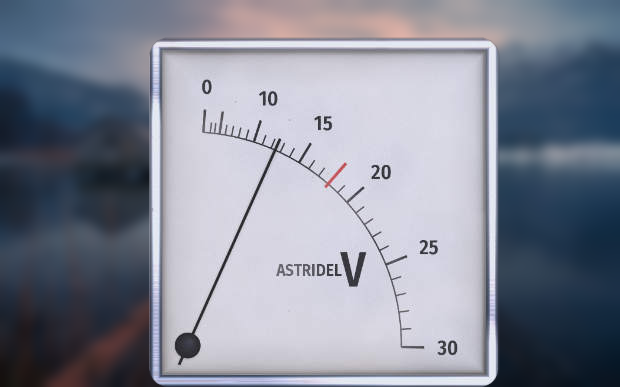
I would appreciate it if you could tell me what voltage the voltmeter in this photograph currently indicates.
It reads 12.5 V
